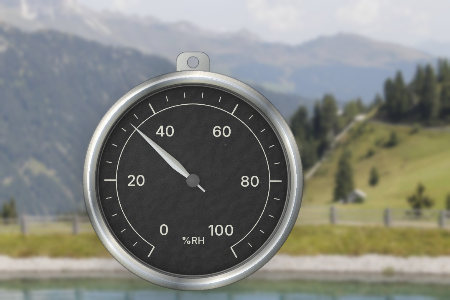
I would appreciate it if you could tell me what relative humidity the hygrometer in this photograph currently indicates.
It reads 34 %
